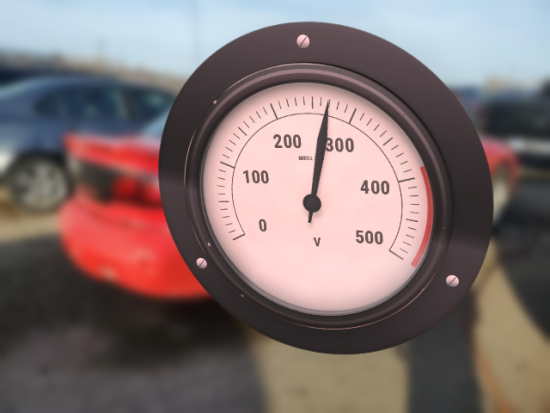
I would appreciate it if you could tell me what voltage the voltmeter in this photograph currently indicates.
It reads 270 V
